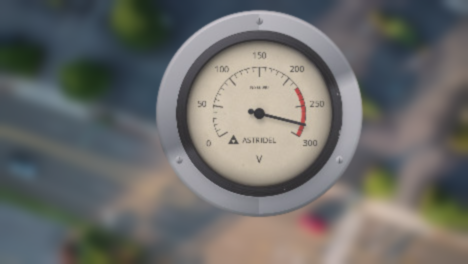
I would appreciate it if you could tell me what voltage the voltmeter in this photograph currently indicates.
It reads 280 V
